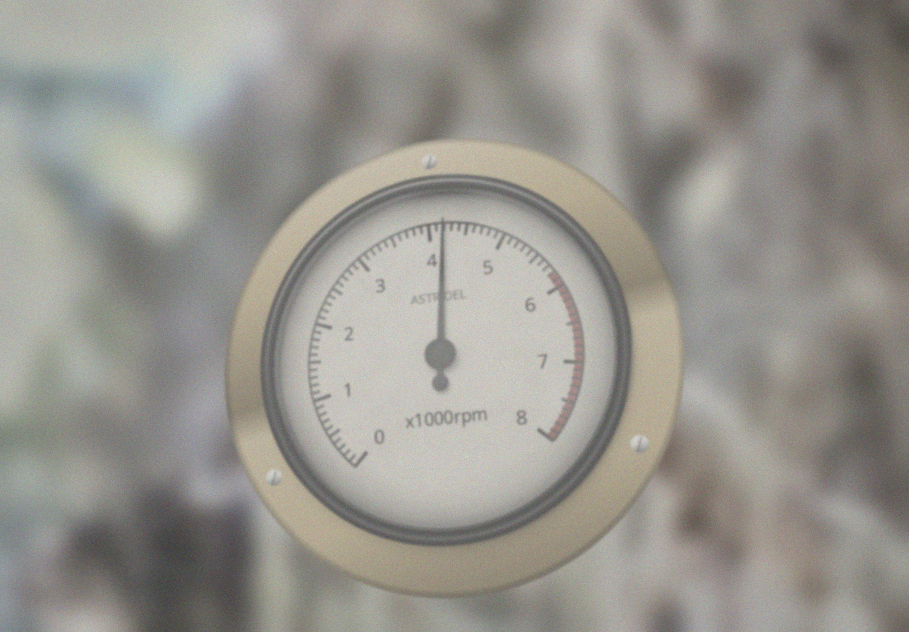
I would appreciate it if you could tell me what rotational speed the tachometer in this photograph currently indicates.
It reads 4200 rpm
